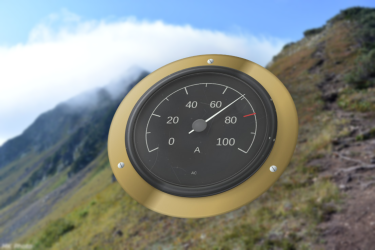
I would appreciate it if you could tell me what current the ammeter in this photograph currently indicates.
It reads 70 A
